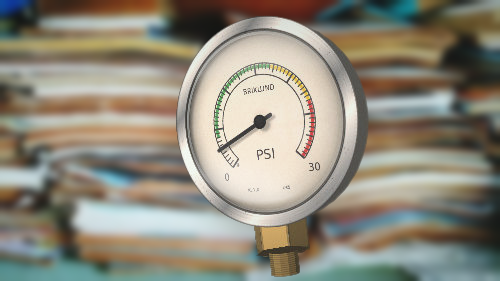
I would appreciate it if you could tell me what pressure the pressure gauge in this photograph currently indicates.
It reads 2.5 psi
